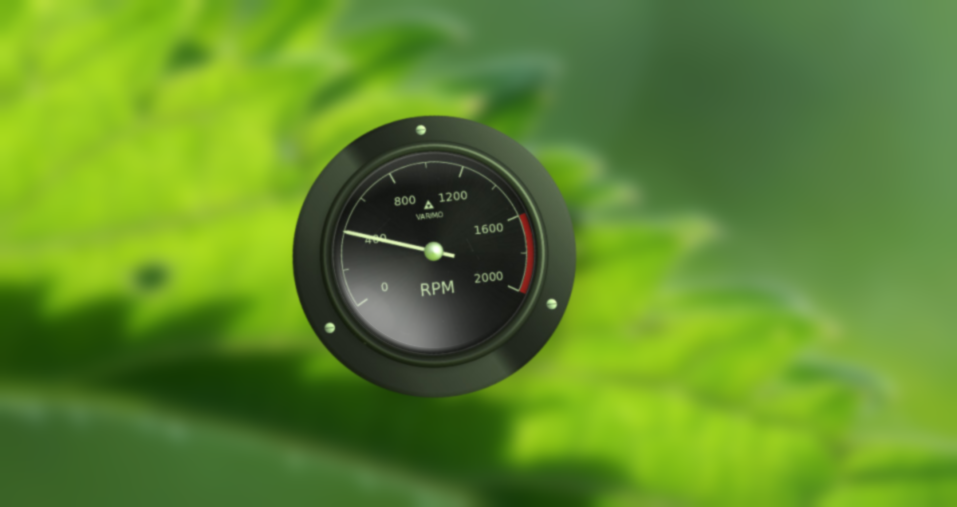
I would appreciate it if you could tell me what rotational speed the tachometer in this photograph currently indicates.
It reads 400 rpm
